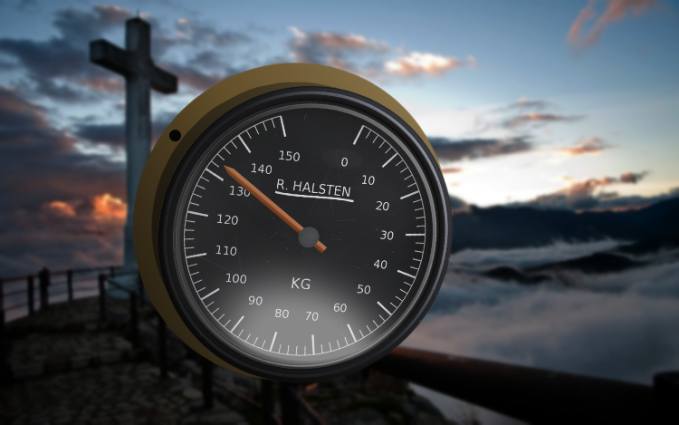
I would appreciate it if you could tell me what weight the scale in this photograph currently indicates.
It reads 133 kg
